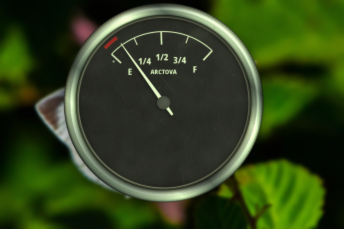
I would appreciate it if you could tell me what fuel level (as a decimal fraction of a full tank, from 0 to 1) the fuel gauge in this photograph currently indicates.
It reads 0.125
